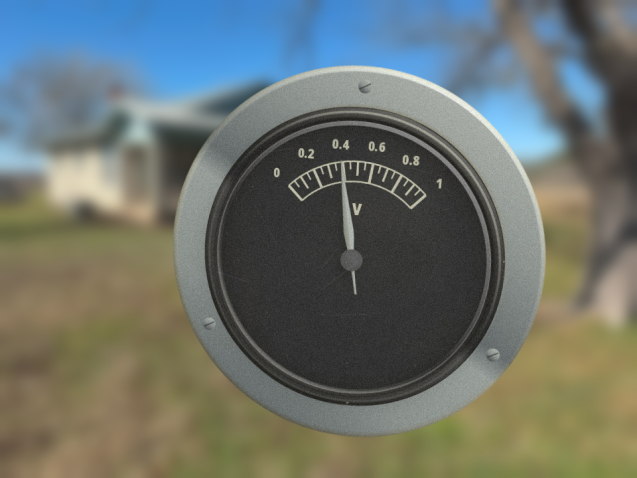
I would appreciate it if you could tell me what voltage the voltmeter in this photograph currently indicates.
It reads 0.4 V
